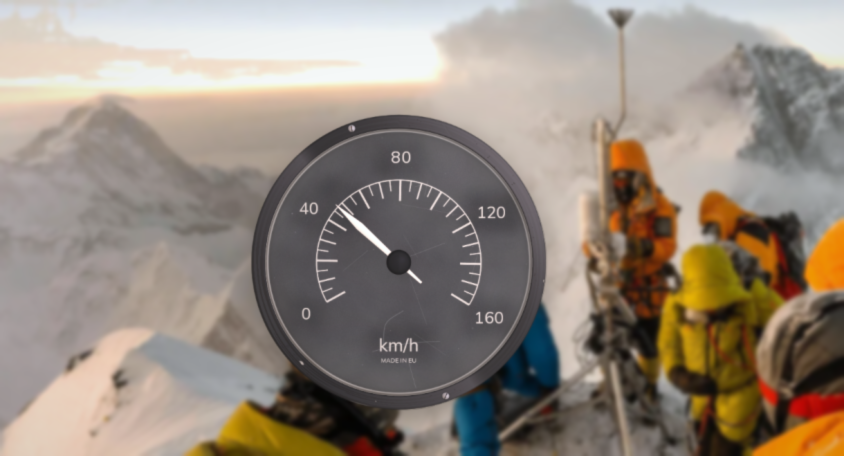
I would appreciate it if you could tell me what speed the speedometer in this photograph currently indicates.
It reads 47.5 km/h
